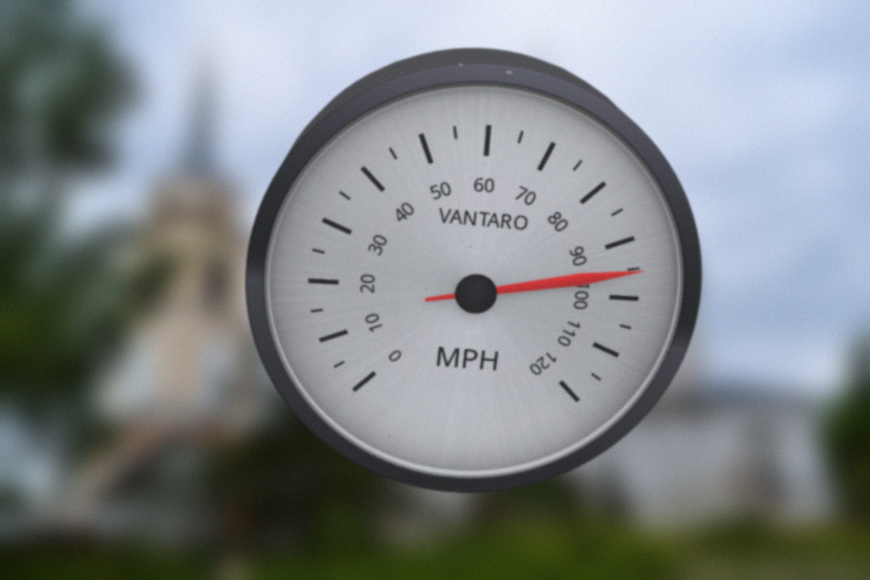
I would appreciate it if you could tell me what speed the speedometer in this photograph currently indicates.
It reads 95 mph
